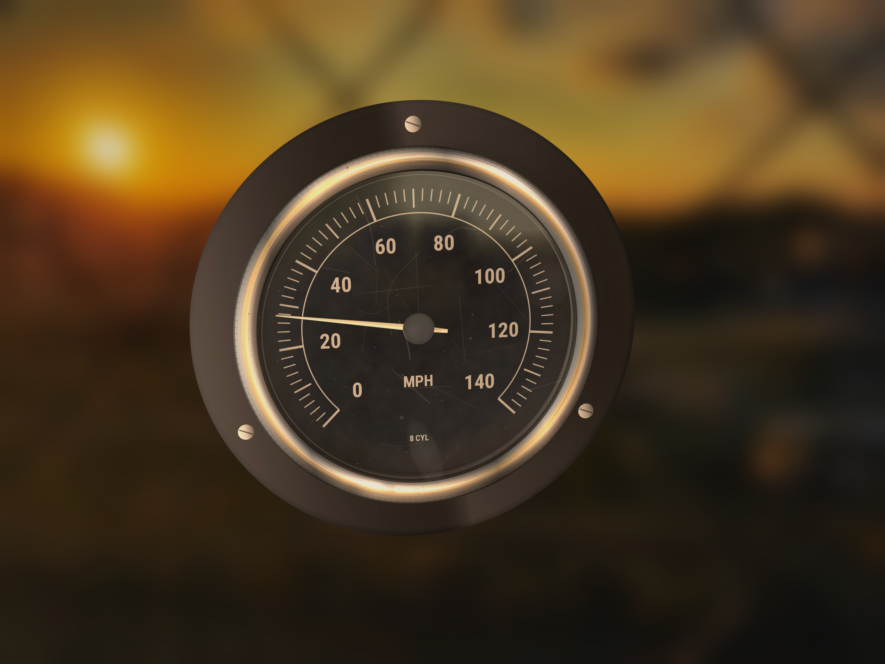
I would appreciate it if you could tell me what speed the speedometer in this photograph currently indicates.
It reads 28 mph
